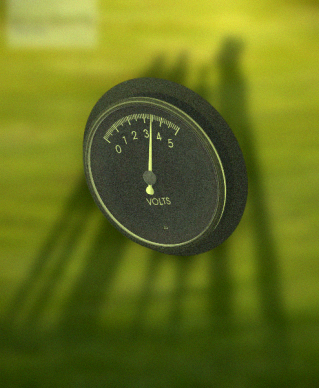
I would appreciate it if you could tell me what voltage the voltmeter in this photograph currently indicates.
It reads 3.5 V
